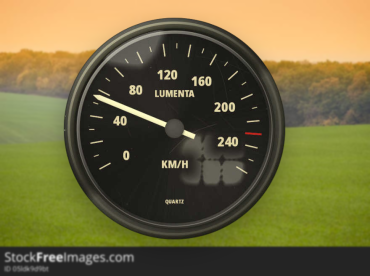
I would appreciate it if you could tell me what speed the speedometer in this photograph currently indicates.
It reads 55 km/h
